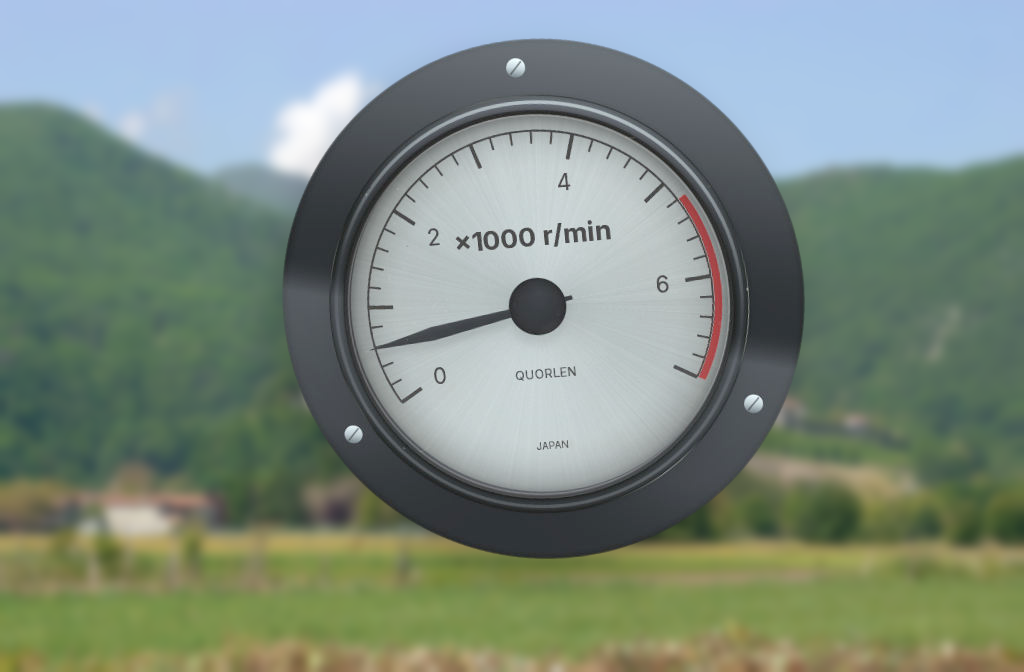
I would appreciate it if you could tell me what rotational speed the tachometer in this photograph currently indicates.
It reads 600 rpm
